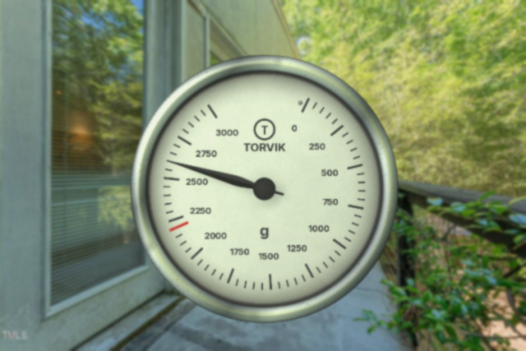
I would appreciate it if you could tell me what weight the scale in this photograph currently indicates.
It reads 2600 g
